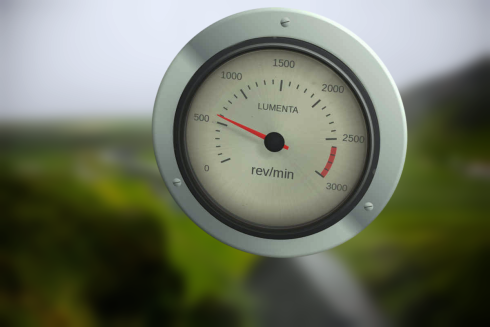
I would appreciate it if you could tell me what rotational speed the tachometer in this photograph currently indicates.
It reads 600 rpm
